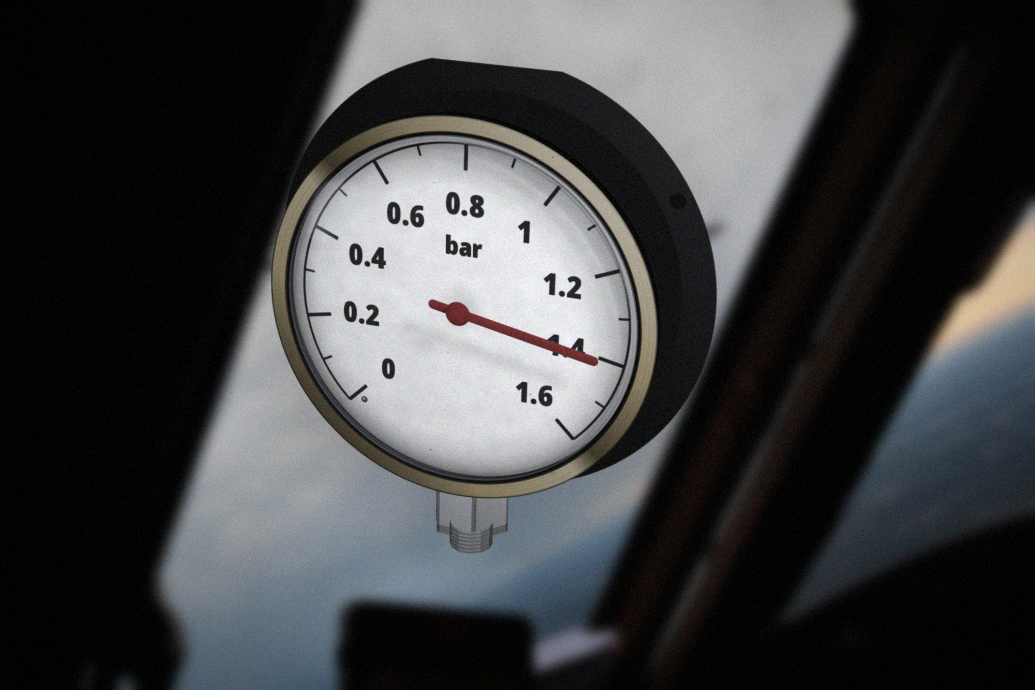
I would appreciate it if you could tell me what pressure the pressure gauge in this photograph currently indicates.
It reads 1.4 bar
